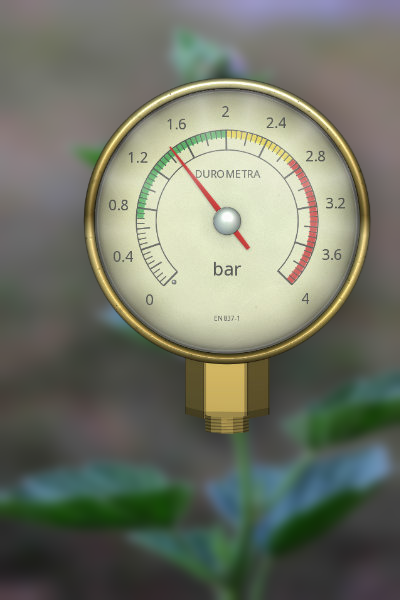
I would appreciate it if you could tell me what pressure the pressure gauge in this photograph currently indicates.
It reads 1.45 bar
